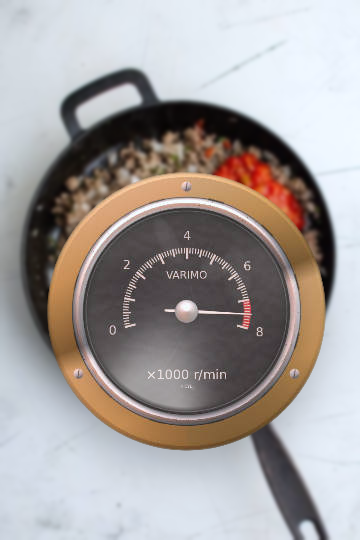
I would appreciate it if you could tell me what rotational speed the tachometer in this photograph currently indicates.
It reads 7500 rpm
